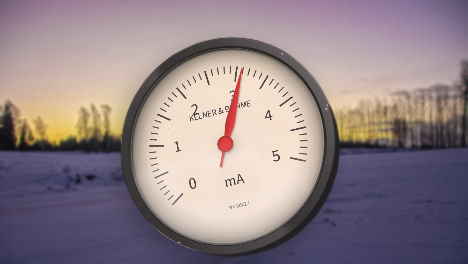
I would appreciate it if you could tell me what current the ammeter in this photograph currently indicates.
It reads 3.1 mA
